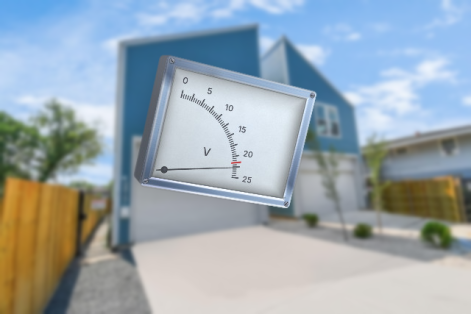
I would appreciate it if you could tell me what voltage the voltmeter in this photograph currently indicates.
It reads 22.5 V
